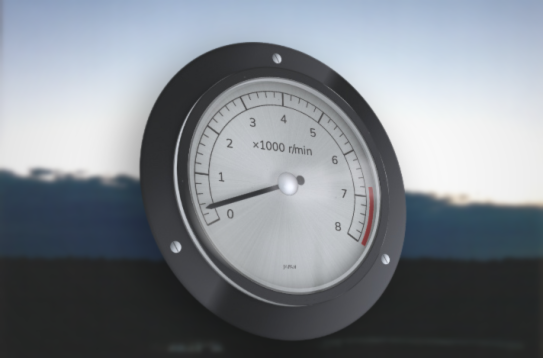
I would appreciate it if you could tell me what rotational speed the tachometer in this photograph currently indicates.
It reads 300 rpm
